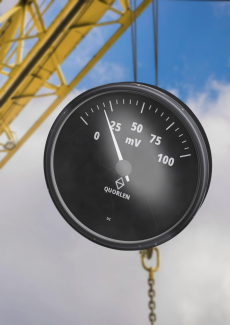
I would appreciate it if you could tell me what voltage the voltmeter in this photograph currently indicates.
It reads 20 mV
